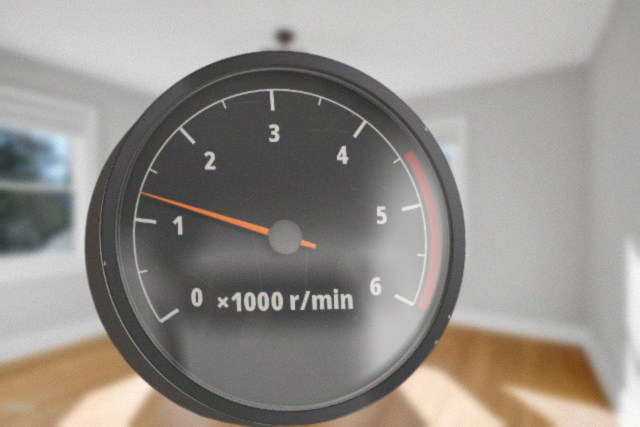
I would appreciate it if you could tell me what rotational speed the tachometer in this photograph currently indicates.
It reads 1250 rpm
